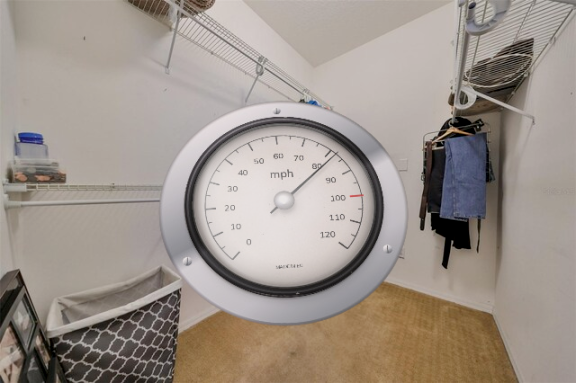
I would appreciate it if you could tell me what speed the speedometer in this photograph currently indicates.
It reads 82.5 mph
